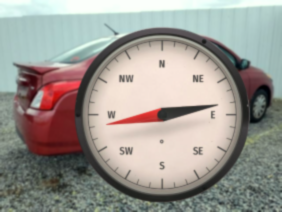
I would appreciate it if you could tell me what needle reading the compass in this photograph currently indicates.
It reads 260 °
